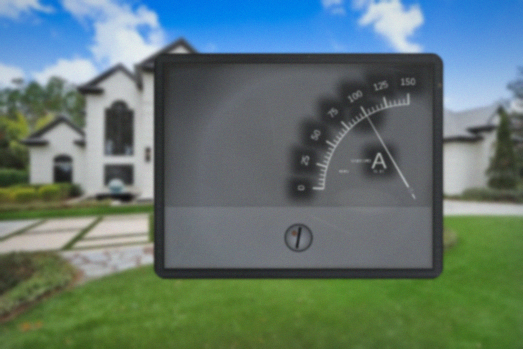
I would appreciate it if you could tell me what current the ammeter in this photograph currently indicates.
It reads 100 A
